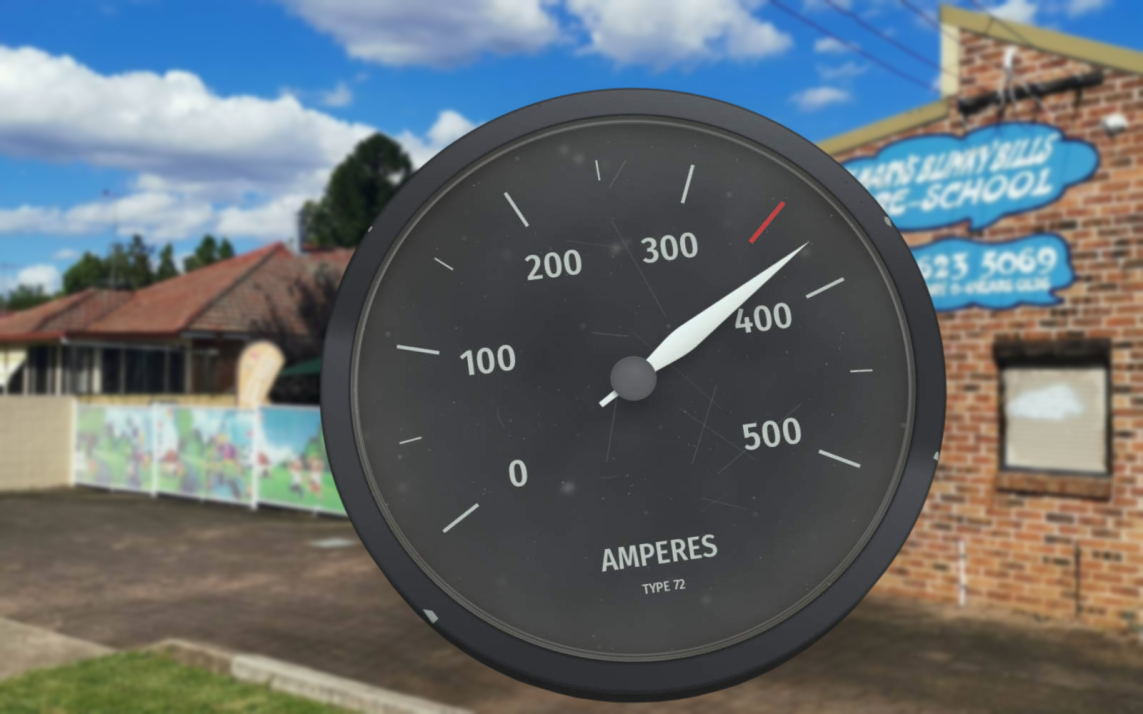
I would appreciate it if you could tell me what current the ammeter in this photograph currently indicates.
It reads 375 A
